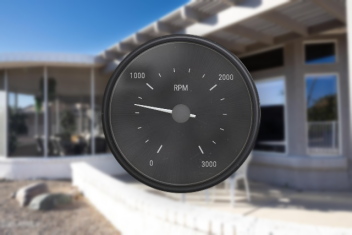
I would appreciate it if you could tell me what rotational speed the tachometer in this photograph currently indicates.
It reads 700 rpm
